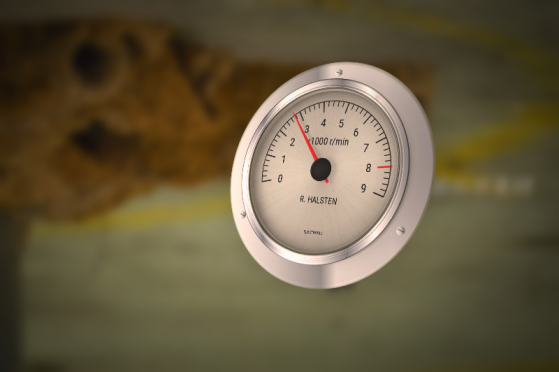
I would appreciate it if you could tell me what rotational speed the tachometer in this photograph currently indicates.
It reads 2800 rpm
